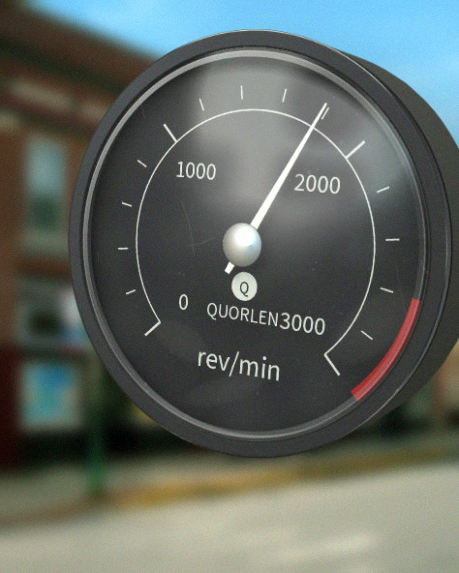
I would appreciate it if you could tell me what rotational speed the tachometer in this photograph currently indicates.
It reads 1800 rpm
